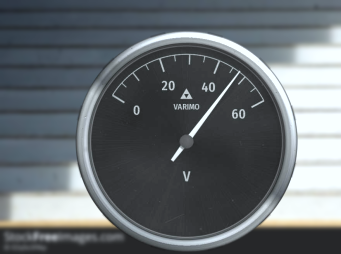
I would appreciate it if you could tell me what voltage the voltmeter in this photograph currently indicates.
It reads 47.5 V
